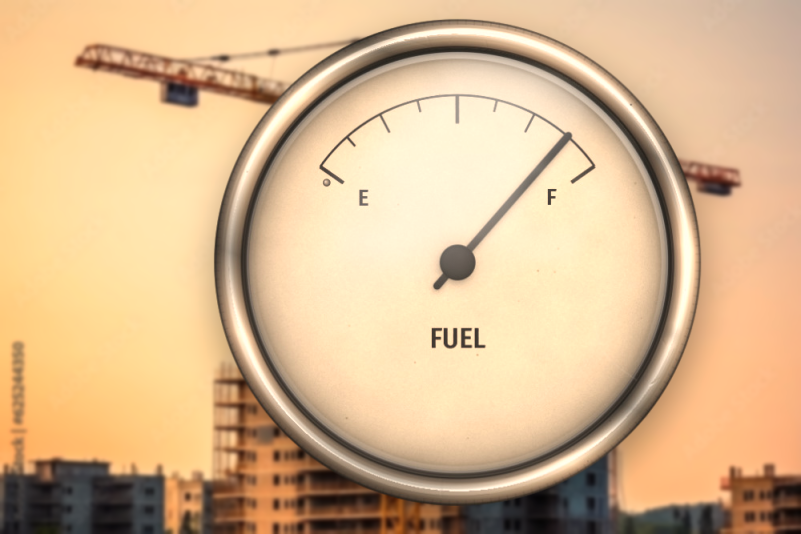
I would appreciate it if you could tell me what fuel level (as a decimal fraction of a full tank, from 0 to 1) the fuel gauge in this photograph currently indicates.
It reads 0.875
